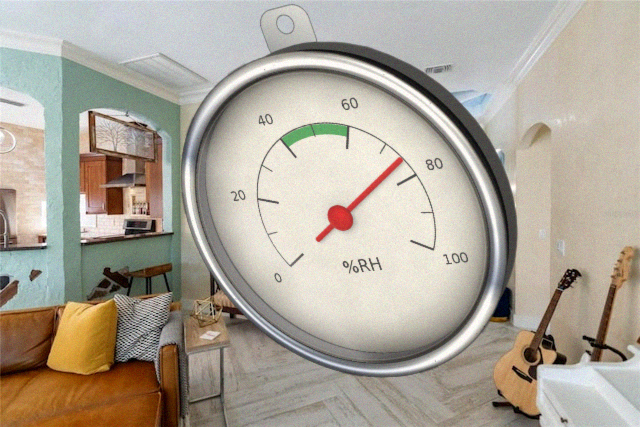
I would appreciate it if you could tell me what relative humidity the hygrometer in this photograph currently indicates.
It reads 75 %
